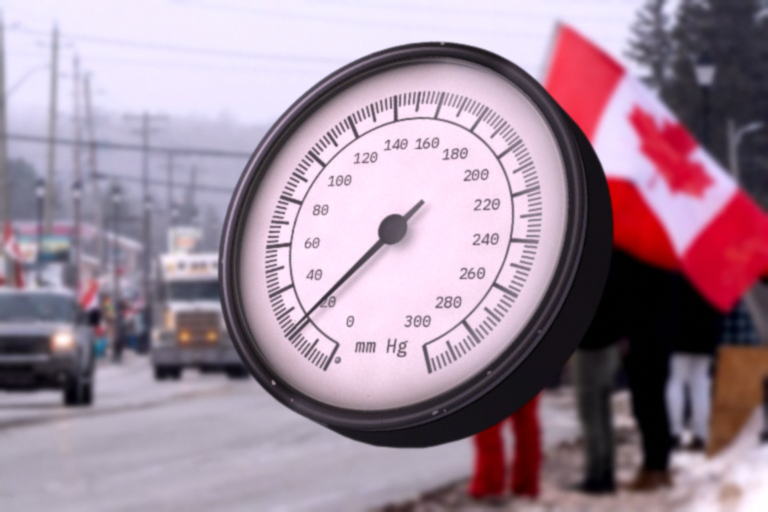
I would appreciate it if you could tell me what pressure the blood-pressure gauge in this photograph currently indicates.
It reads 20 mmHg
